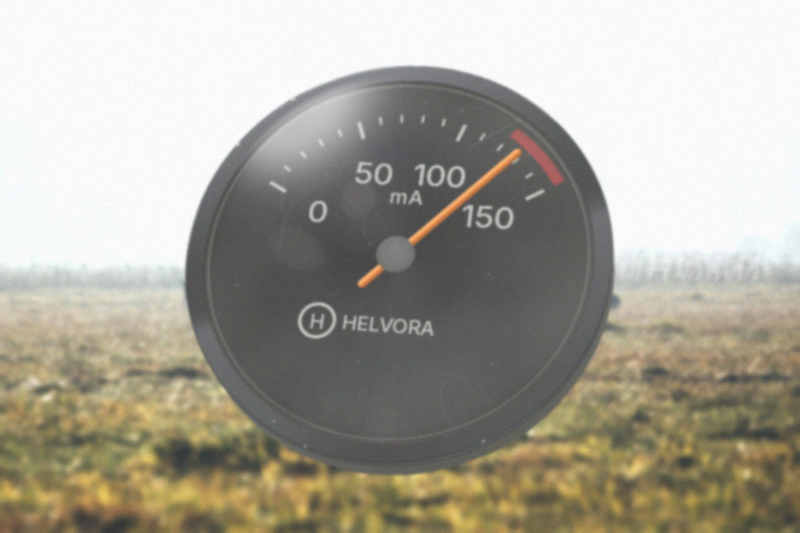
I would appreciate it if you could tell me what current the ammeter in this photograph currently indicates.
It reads 130 mA
